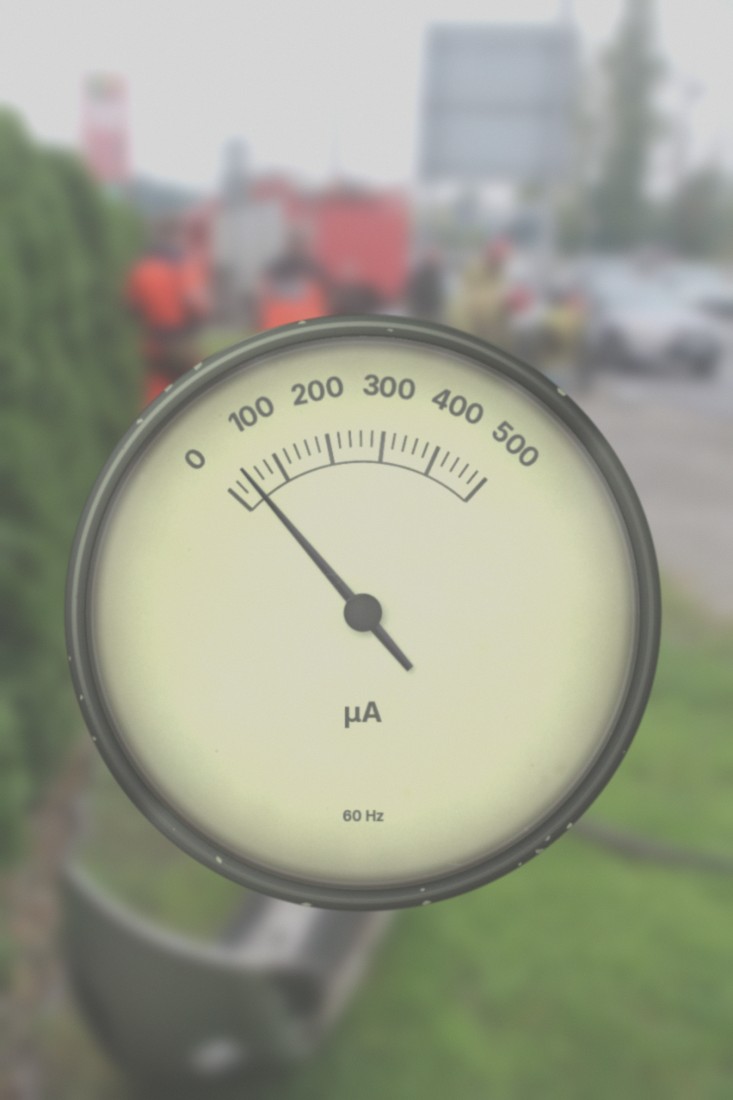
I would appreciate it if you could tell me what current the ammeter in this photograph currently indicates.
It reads 40 µA
